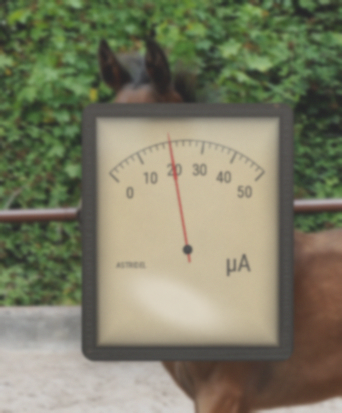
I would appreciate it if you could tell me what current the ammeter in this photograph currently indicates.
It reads 20 µA
